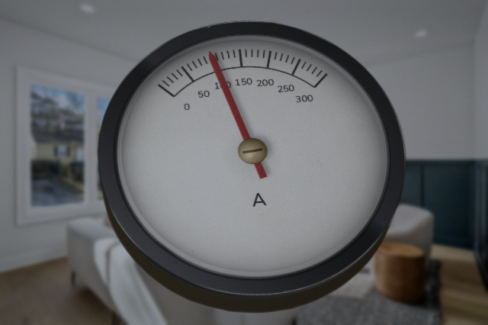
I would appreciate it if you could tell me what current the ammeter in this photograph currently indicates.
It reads 100 A
